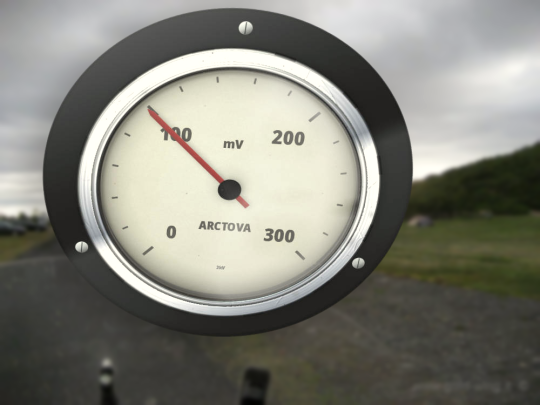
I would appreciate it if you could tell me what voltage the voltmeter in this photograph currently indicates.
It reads 100 mV
